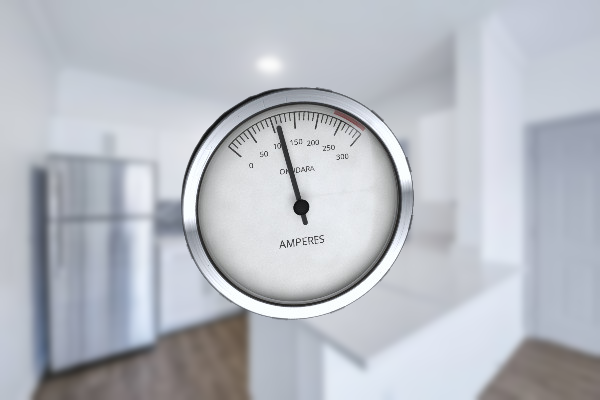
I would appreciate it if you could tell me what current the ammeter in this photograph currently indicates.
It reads 110 A
